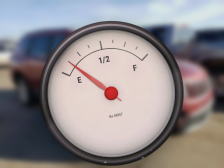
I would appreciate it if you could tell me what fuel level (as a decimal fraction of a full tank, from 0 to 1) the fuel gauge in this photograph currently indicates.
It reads 0.125
